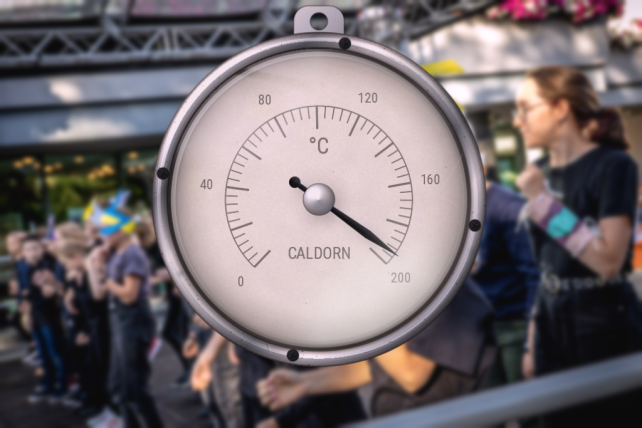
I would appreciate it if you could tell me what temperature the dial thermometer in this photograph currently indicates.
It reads 194 °C
